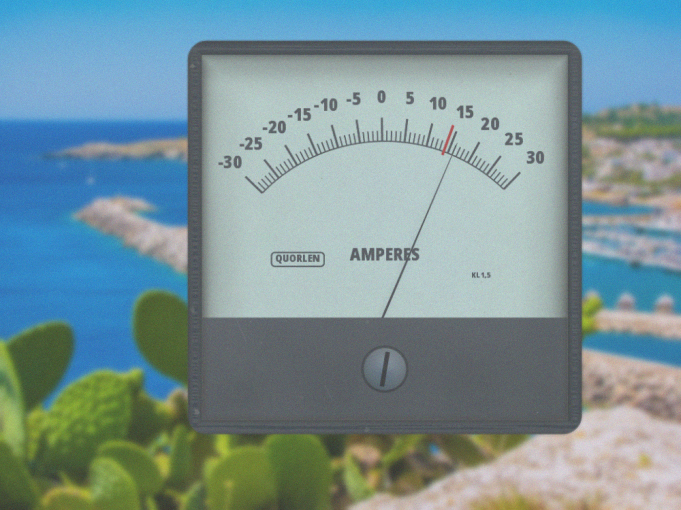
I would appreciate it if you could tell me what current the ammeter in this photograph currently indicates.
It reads 16 A
